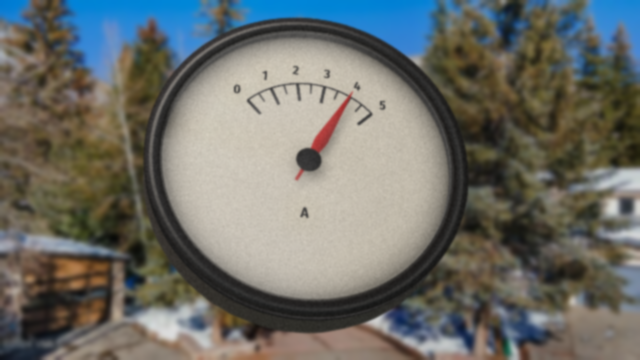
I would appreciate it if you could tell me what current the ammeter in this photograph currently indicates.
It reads 4 A
